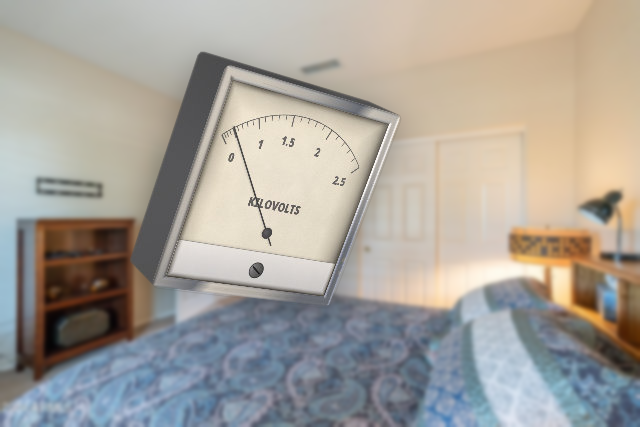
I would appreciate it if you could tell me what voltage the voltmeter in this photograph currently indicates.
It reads 0.5 kV
